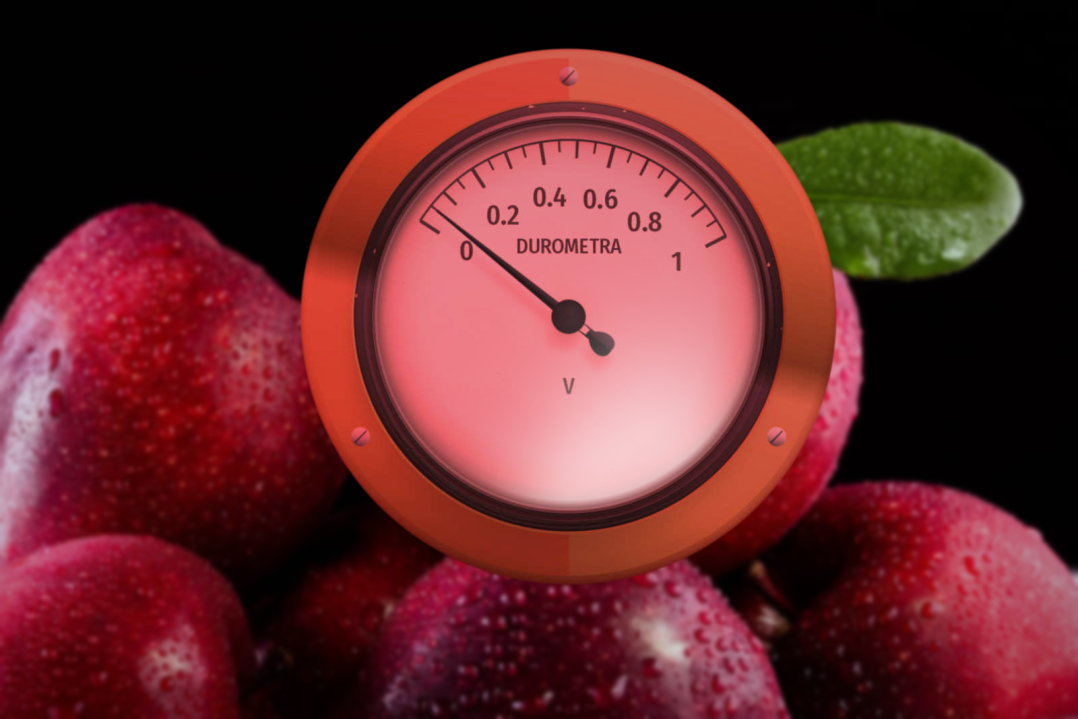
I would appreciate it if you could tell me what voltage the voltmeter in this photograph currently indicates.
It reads 0.05 V
